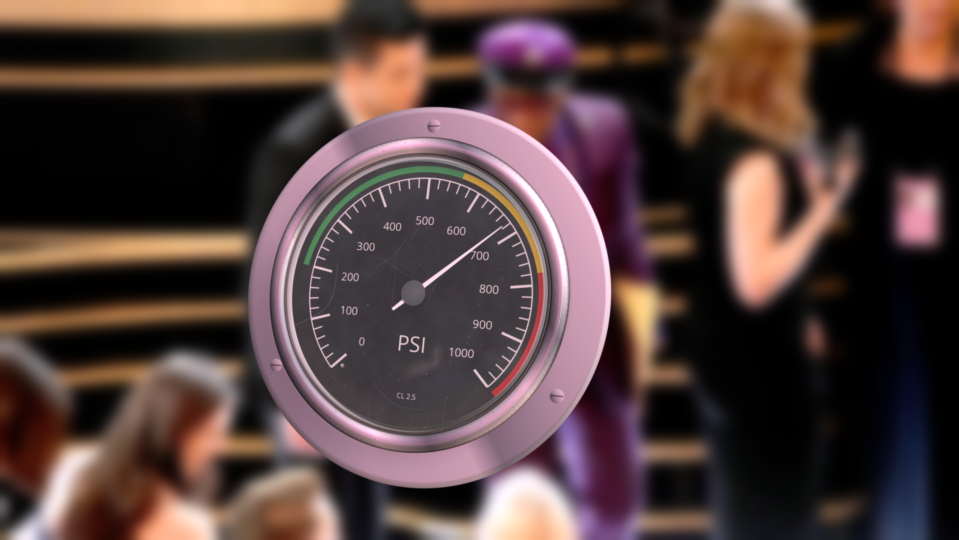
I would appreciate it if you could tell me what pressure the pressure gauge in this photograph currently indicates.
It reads 680 psi
